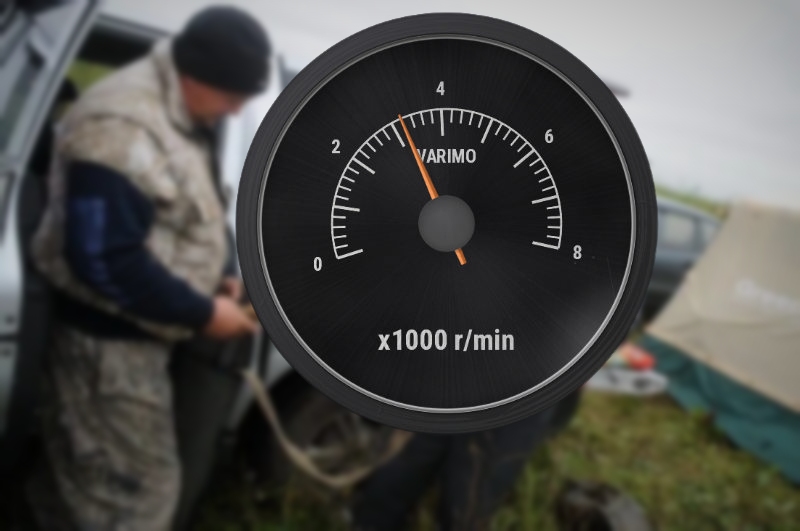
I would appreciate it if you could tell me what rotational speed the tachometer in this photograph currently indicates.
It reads 3200 rpm
